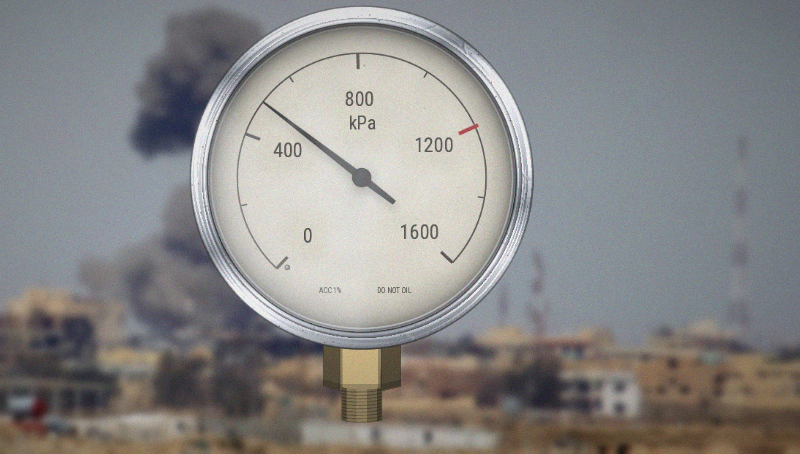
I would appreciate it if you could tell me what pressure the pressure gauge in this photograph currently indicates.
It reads 500 kPa
